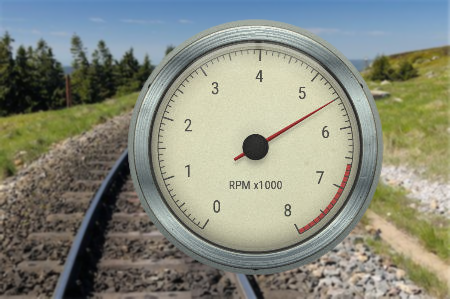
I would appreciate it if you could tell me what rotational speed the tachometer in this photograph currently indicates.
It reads 5500 rpm
